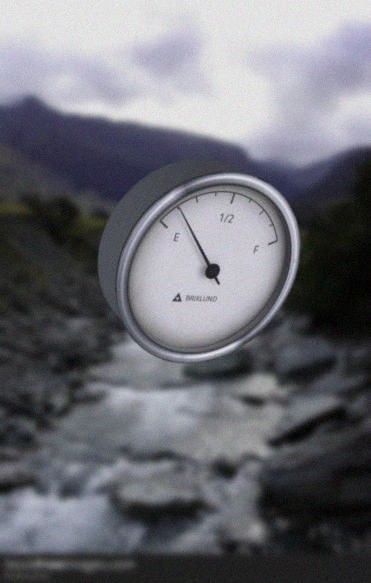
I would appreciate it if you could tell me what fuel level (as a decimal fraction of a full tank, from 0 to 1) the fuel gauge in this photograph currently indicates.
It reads 0.125
